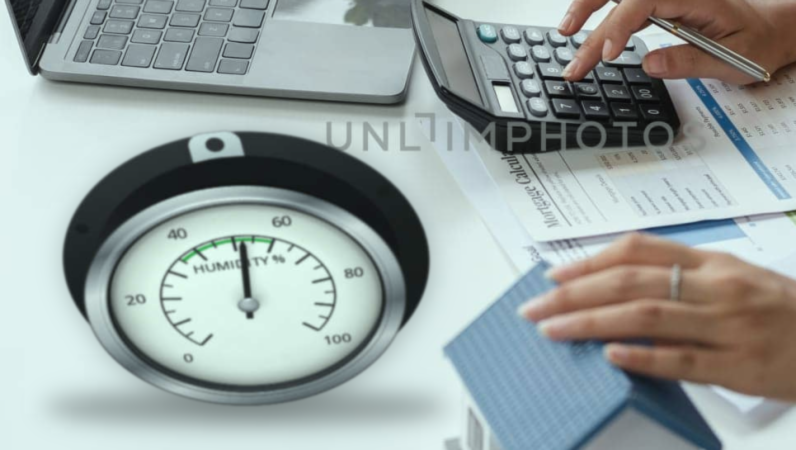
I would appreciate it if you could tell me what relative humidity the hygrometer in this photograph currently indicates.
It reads 52.5 %
